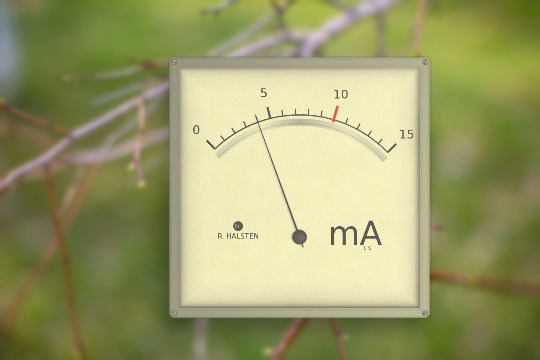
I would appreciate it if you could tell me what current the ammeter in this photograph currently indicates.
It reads 4 mA
